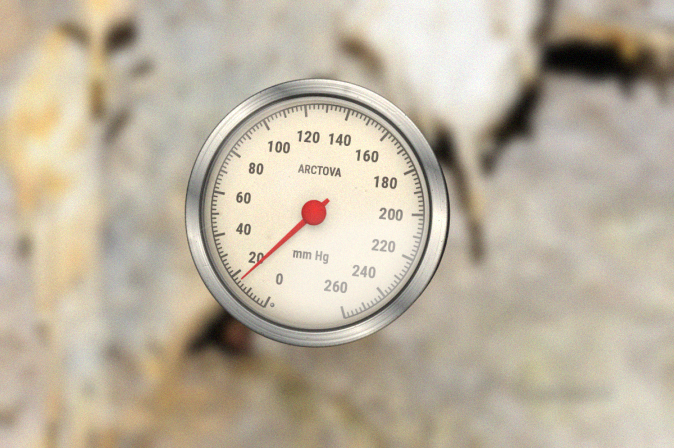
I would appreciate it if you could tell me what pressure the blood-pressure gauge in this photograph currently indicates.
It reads 16 mmHg
